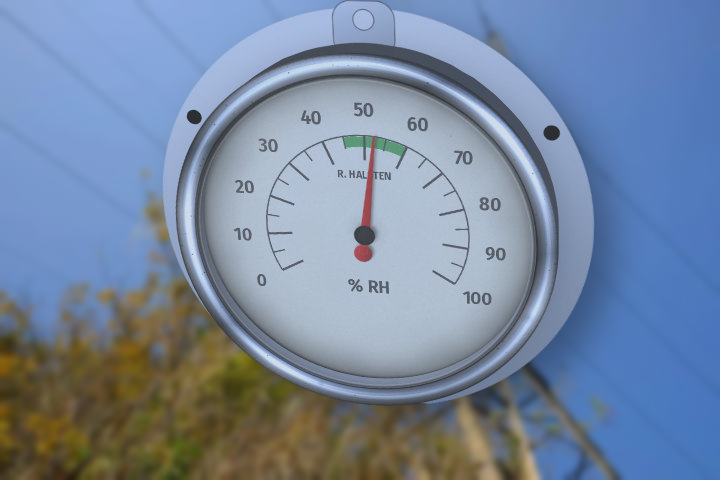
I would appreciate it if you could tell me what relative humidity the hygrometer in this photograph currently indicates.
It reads 52.5 %
